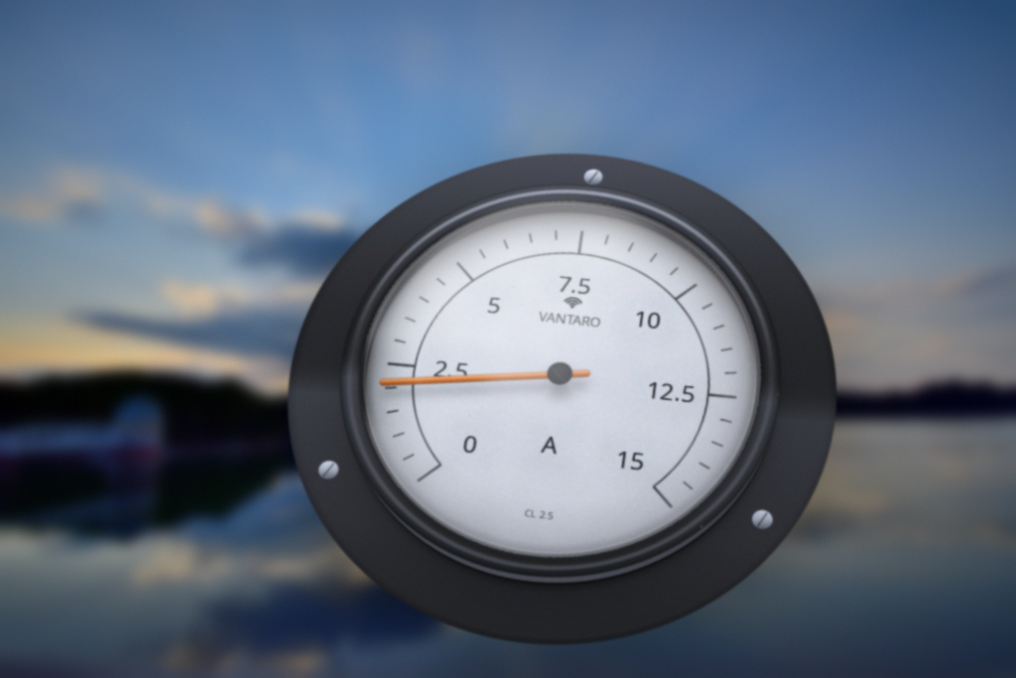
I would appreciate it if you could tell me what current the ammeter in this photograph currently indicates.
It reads 2 A
